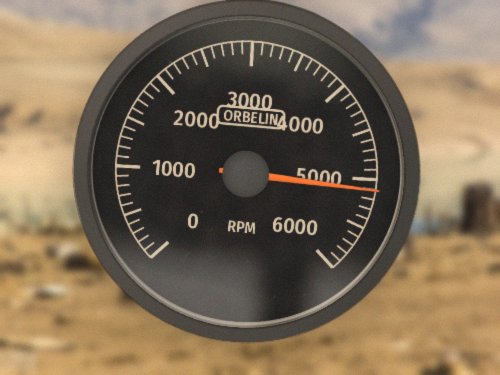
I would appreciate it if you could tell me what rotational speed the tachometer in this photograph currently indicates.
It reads 5100 rpm
